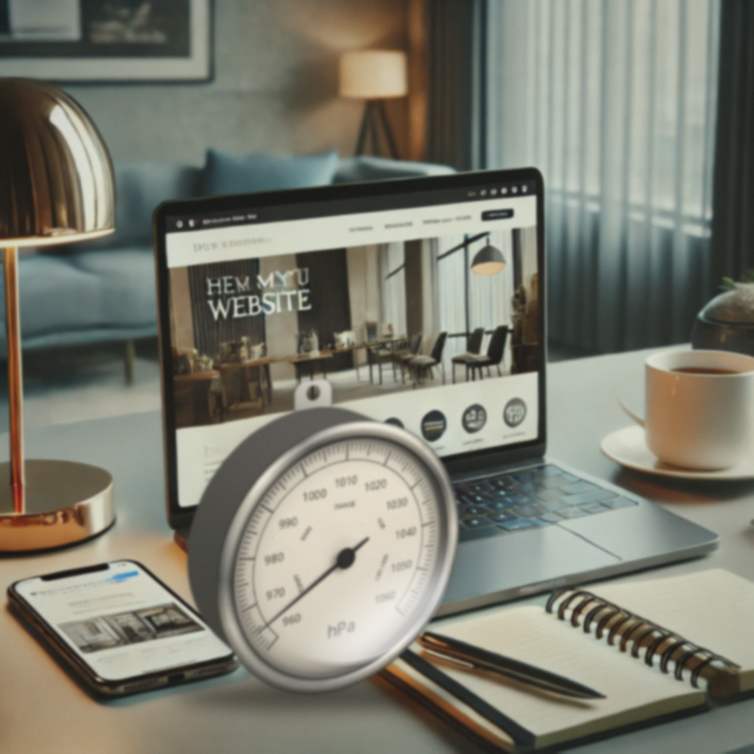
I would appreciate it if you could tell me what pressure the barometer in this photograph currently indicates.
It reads 965 hPa
